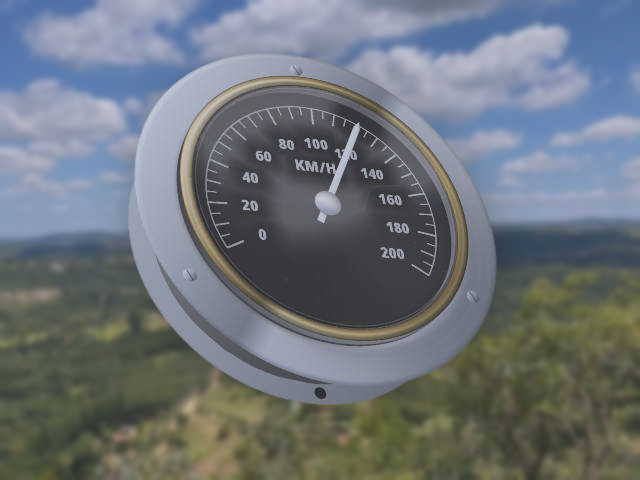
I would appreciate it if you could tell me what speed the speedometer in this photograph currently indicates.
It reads 120 km/h
